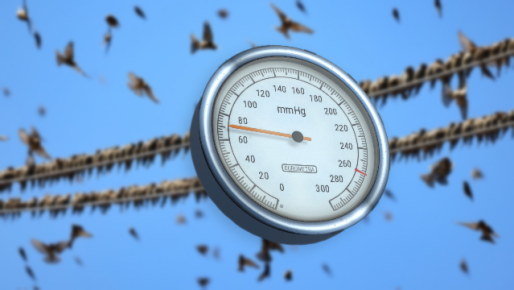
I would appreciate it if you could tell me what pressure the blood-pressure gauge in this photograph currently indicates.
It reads 70 mmHg
